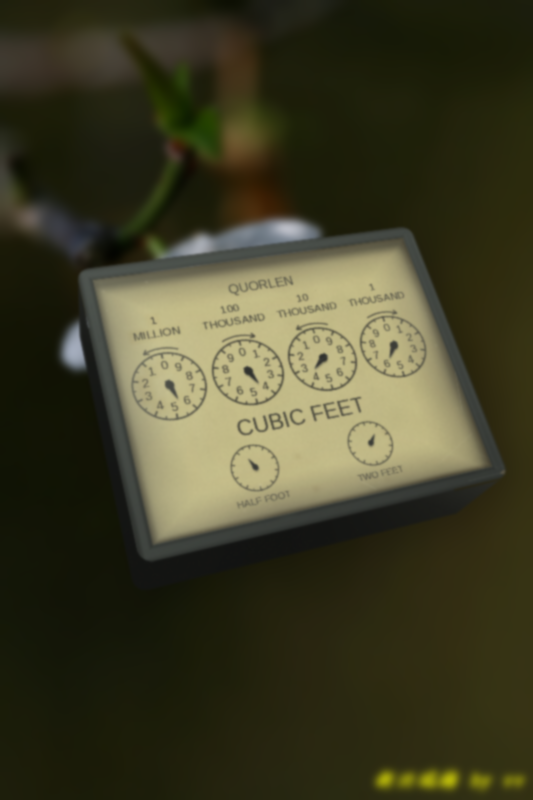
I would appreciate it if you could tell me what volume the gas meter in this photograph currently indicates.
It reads 543600 ft³
